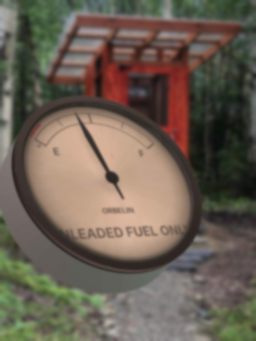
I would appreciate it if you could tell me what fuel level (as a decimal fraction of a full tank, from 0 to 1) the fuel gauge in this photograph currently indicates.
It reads 0.375
